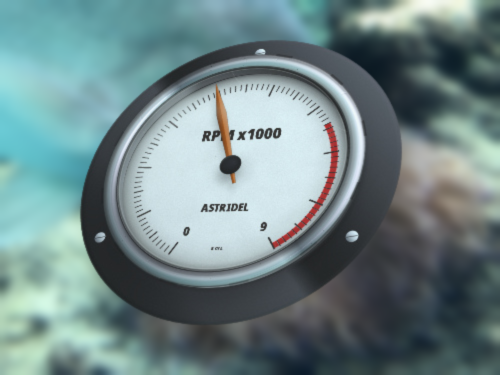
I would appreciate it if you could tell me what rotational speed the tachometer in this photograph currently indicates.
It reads 4000 rpm
